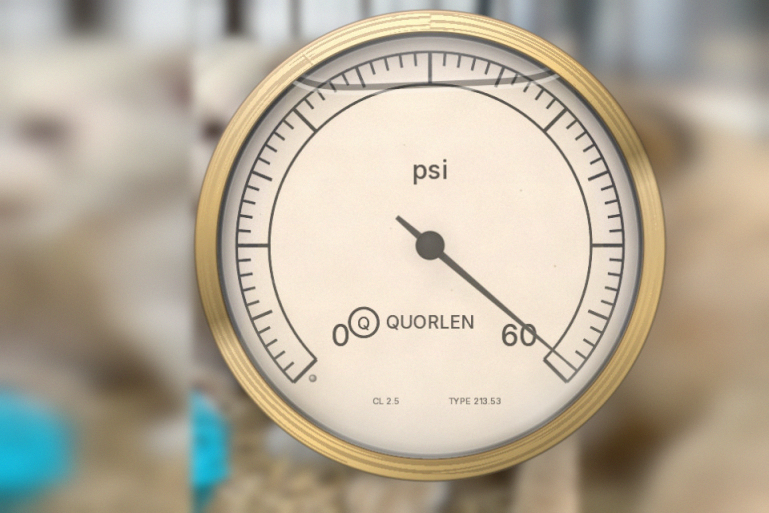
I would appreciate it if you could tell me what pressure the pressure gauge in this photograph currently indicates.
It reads 59 psi
